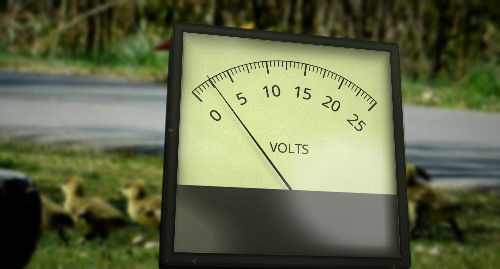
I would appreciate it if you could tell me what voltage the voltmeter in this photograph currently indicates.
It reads 2.5 V
